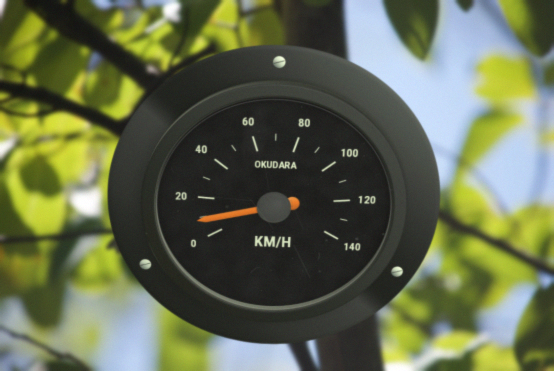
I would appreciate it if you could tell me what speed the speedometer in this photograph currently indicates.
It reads 10 km/h
